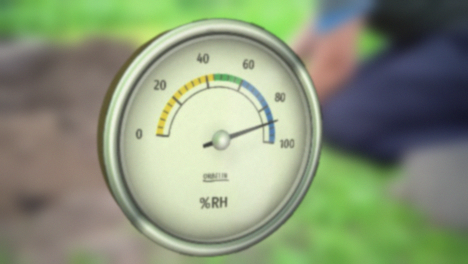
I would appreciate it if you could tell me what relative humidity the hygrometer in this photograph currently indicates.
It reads 88 %
